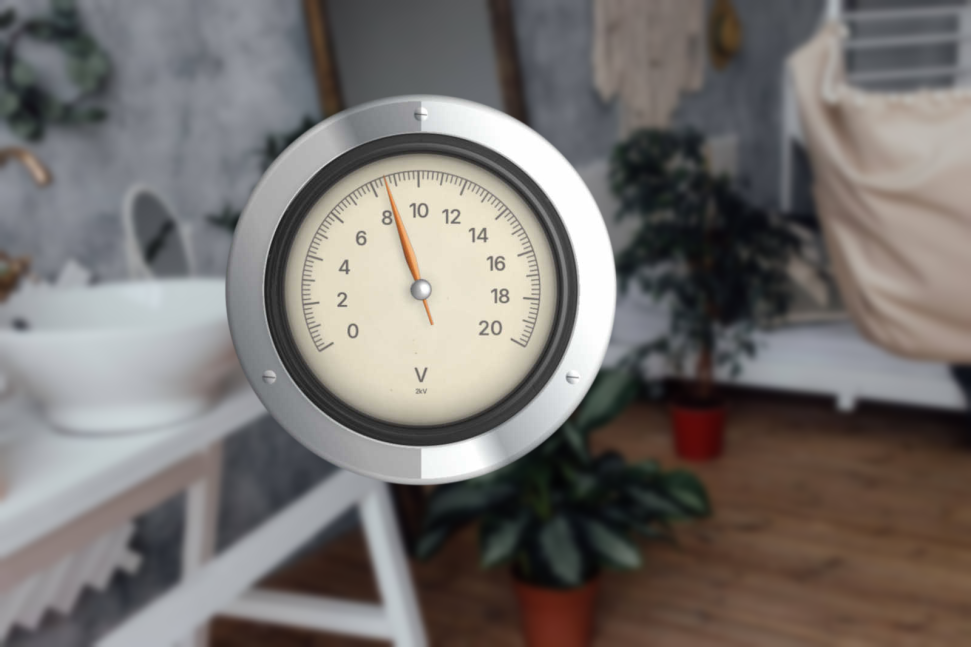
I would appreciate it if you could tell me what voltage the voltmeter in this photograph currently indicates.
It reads 8.6 V
